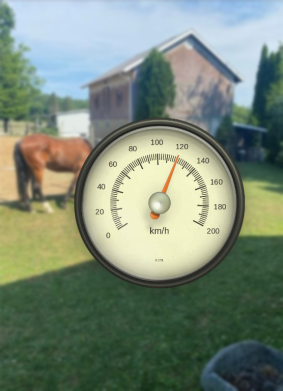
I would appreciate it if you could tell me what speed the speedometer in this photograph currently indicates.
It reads 120 km/h
